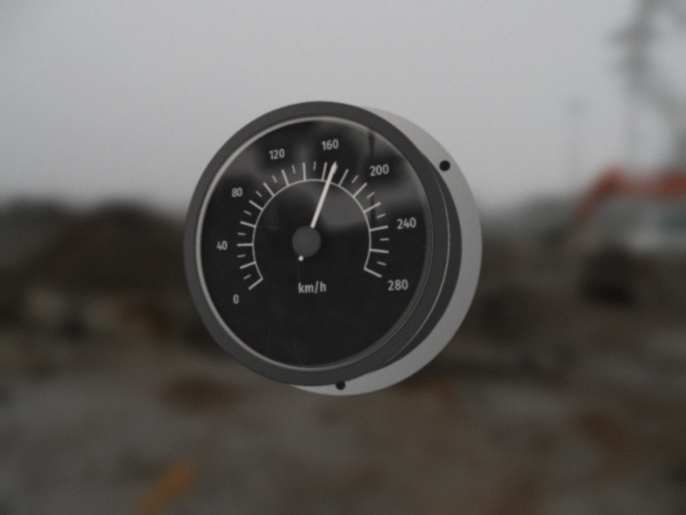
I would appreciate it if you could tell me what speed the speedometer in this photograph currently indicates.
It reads 170 km/h
